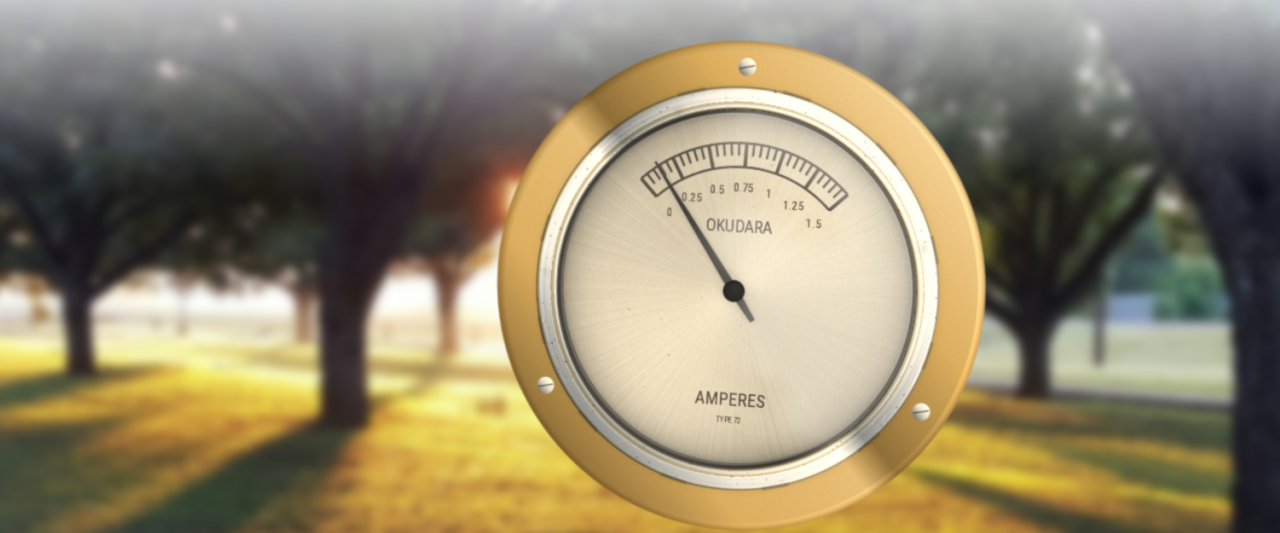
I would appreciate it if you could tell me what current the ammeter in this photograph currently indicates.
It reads 0.15 A
